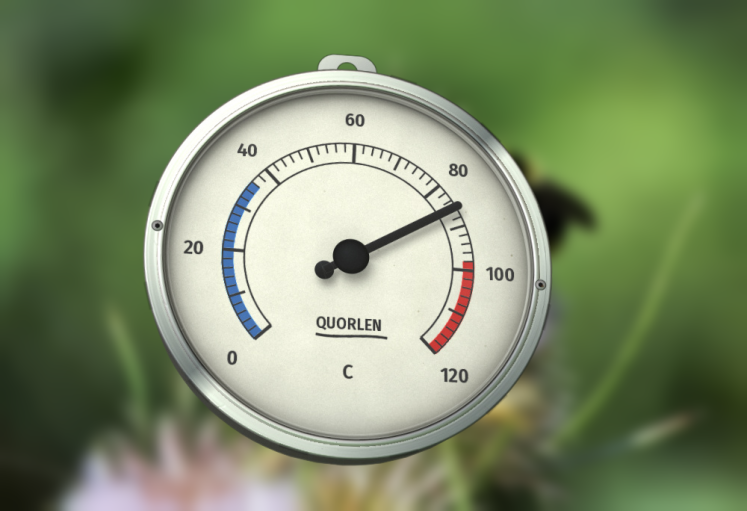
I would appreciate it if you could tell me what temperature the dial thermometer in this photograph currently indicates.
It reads 86 °C
